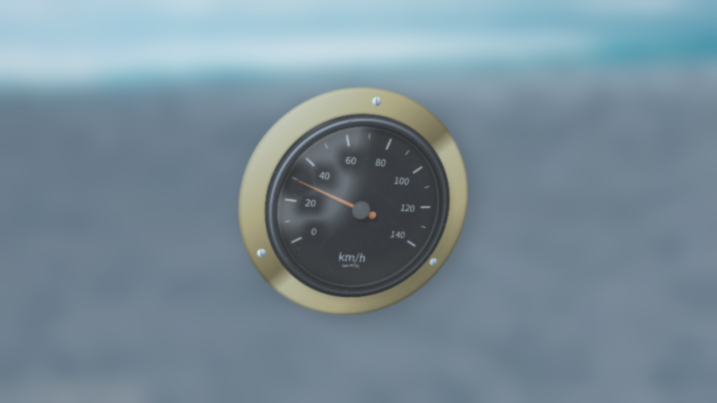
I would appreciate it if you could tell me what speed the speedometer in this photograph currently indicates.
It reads 30 km/h
